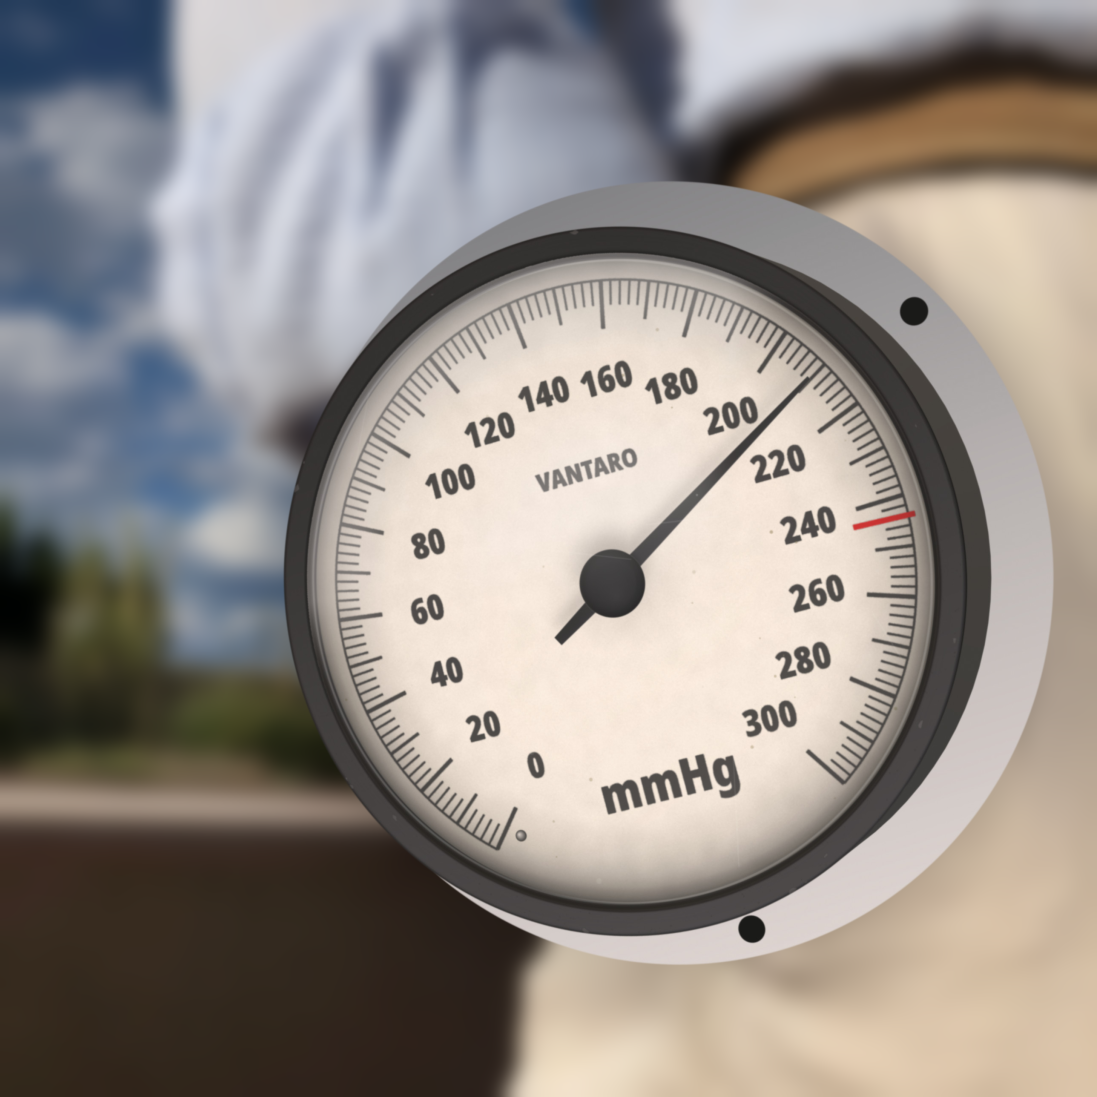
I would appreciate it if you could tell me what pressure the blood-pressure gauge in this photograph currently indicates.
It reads 210 mmHg
